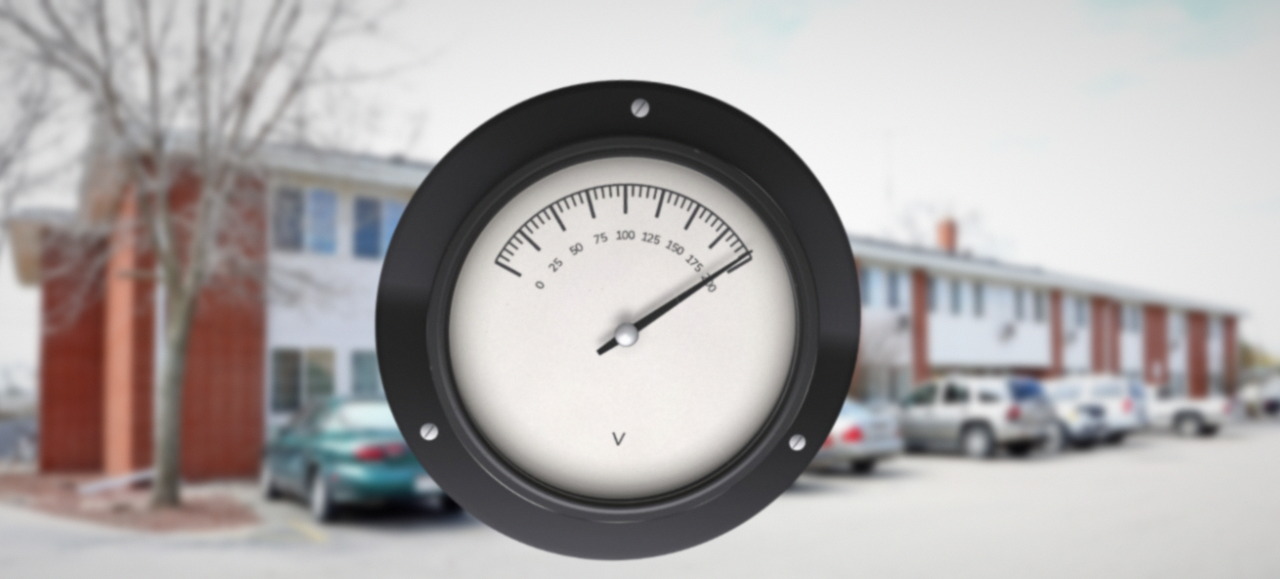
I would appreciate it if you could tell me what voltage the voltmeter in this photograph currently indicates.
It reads 195 V
